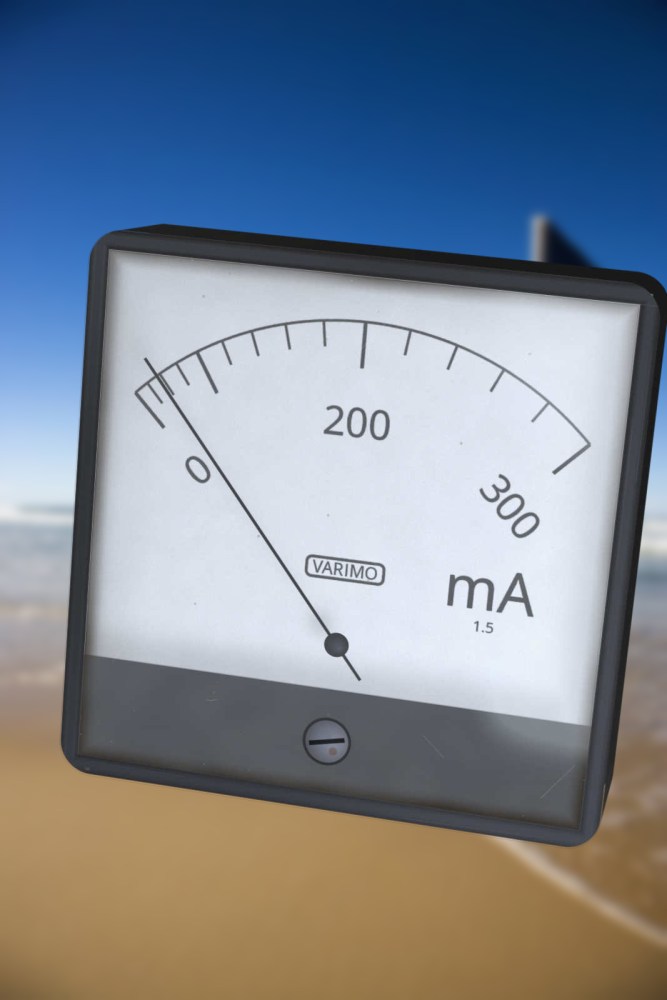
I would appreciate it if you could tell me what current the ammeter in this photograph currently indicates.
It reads 60 mA
